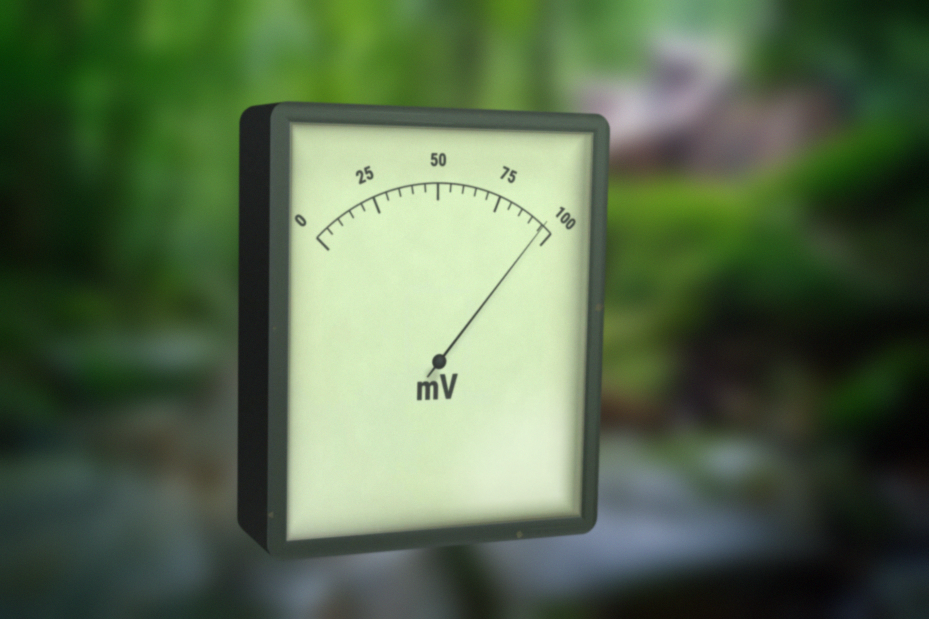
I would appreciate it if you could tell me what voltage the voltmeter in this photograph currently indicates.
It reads 95 mV
